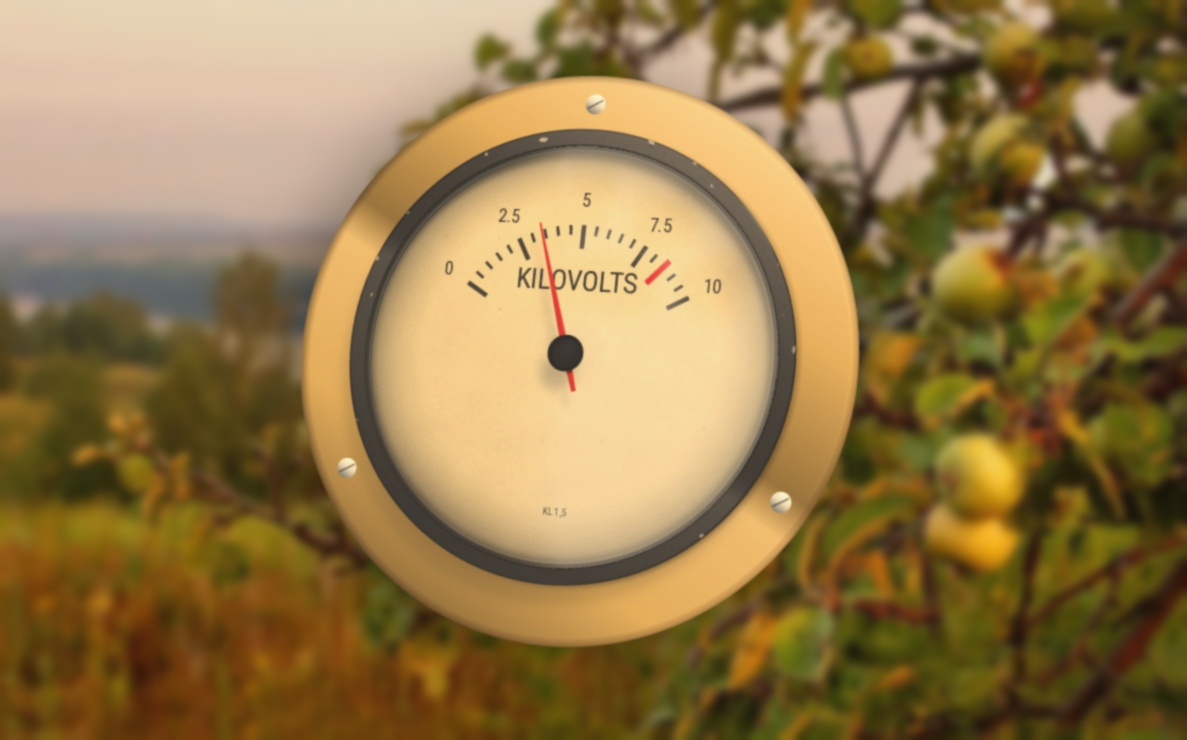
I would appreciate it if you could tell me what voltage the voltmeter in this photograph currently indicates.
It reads 3.5 kV
